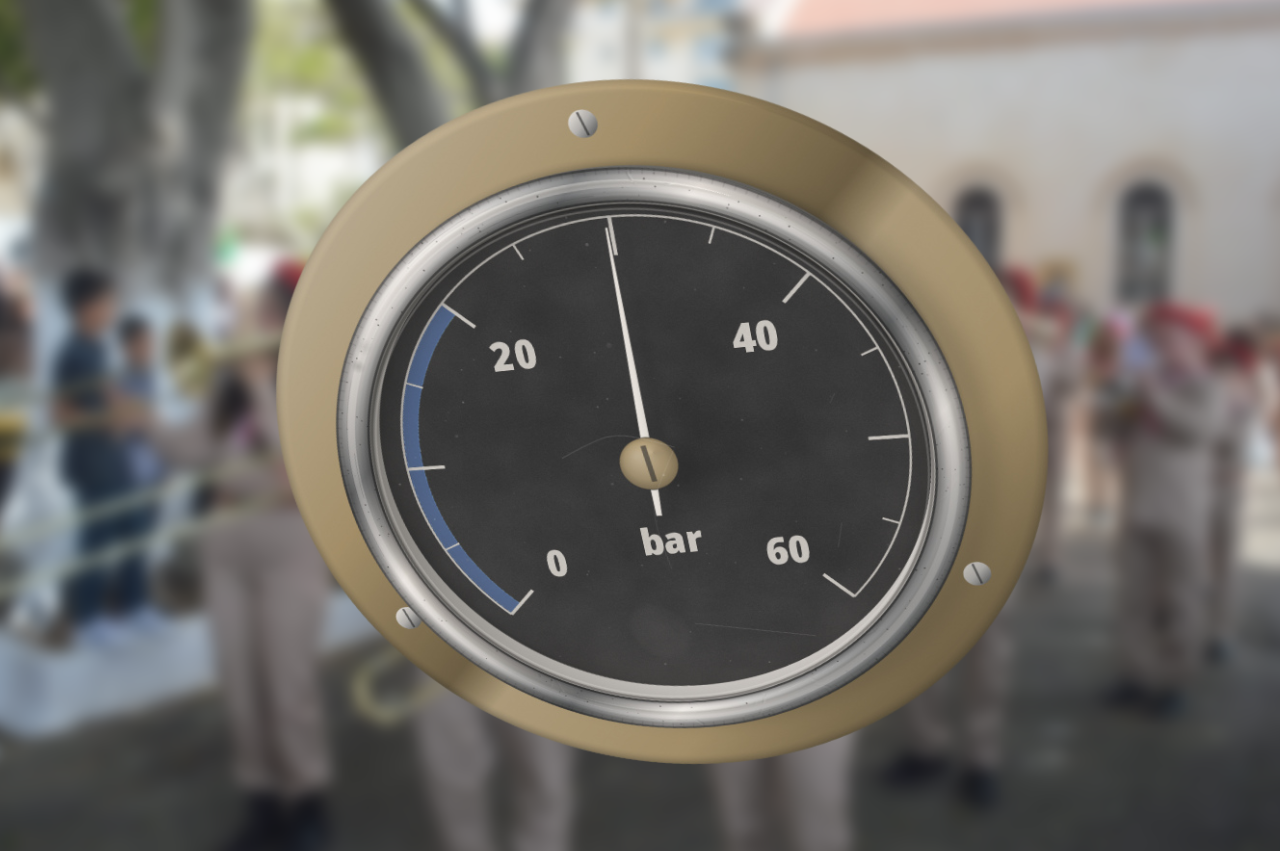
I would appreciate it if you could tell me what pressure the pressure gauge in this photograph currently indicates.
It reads 30 bar
